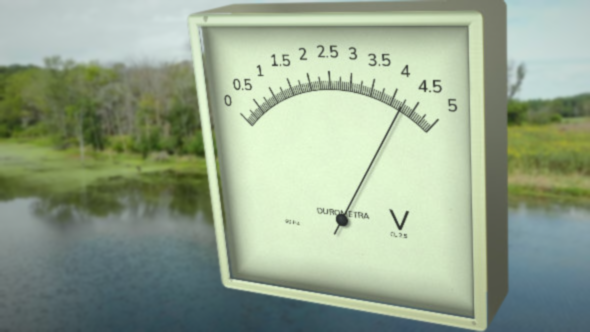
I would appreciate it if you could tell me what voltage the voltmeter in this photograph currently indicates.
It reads 4.25 V
